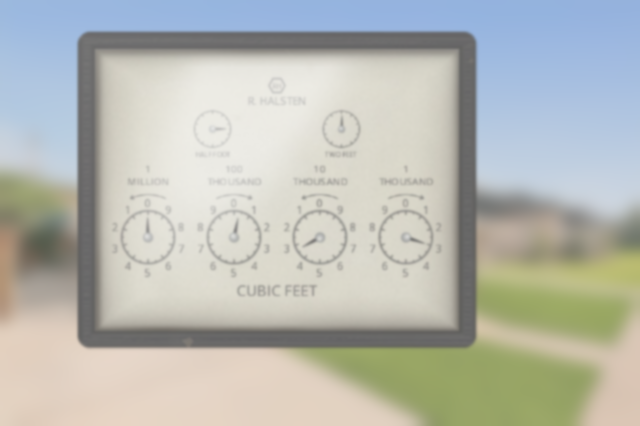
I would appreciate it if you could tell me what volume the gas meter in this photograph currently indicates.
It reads 3300 ft³
